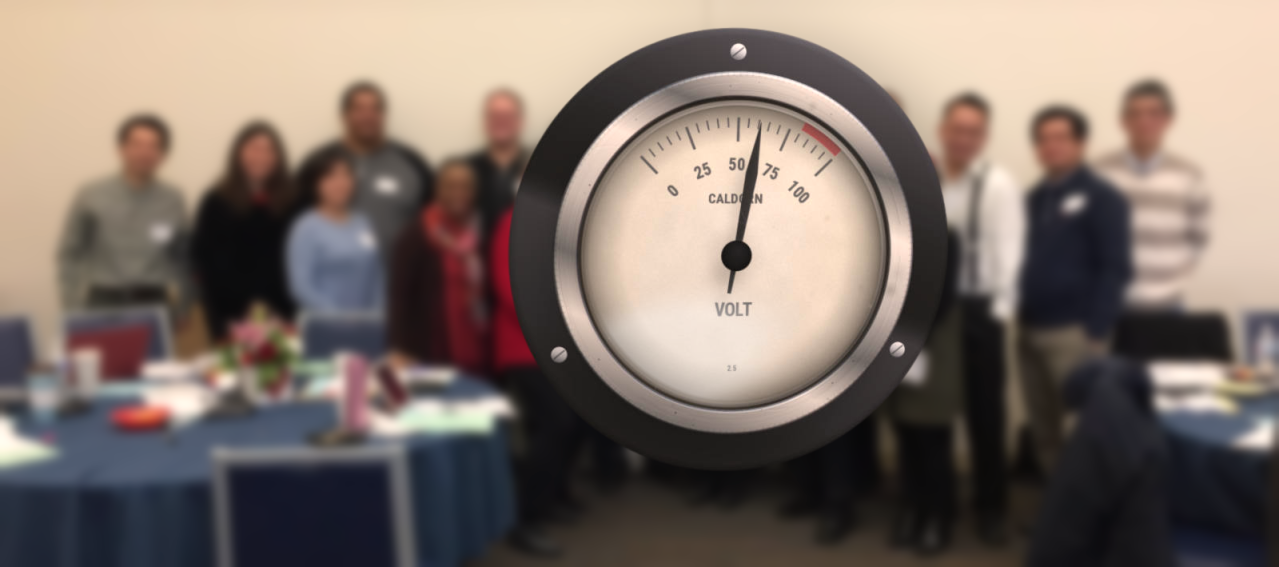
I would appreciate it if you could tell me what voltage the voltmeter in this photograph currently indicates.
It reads 60 V
